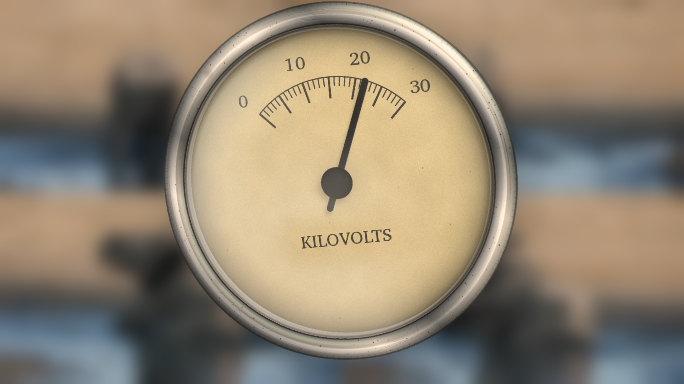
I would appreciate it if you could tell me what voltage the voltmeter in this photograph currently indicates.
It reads 22 kV
